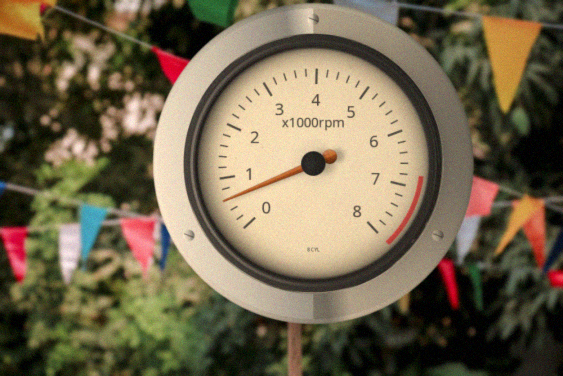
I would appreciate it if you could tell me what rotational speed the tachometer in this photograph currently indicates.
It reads 600 rpm
